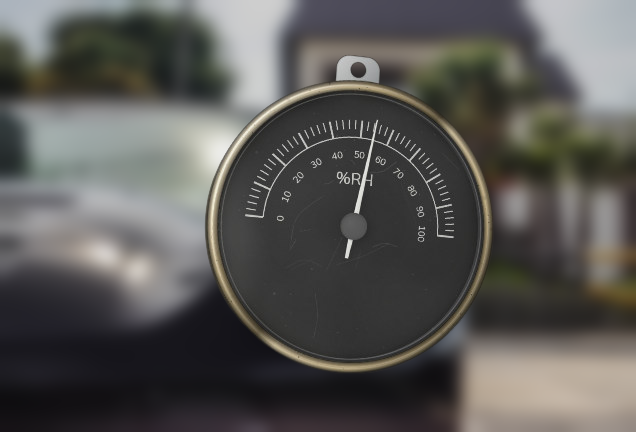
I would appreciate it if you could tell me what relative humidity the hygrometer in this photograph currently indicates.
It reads 54 %
